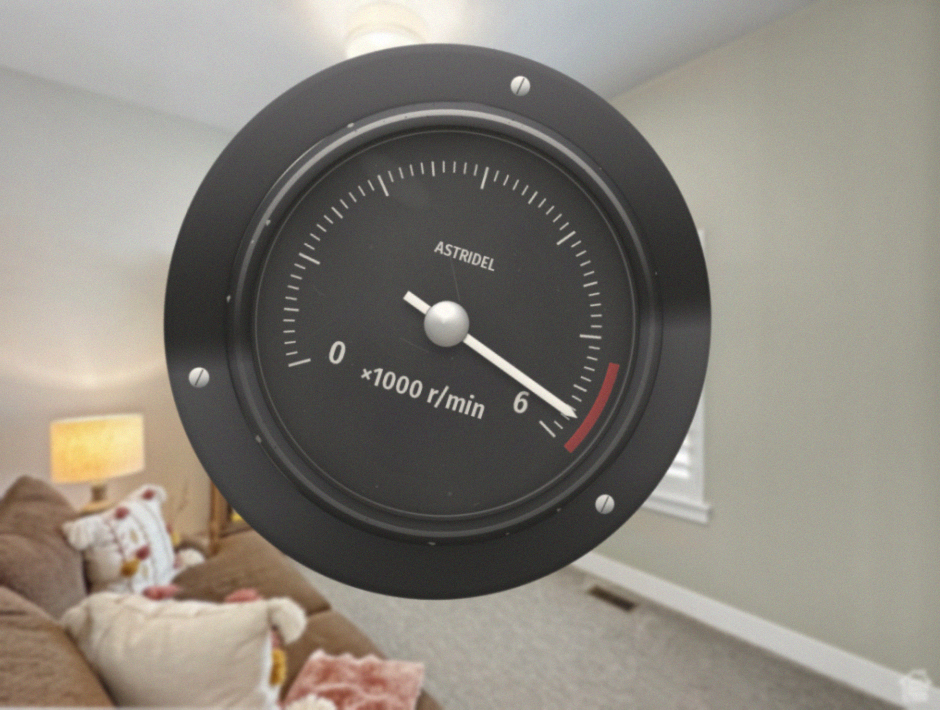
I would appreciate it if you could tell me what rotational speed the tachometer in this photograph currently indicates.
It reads 5750 rpm
